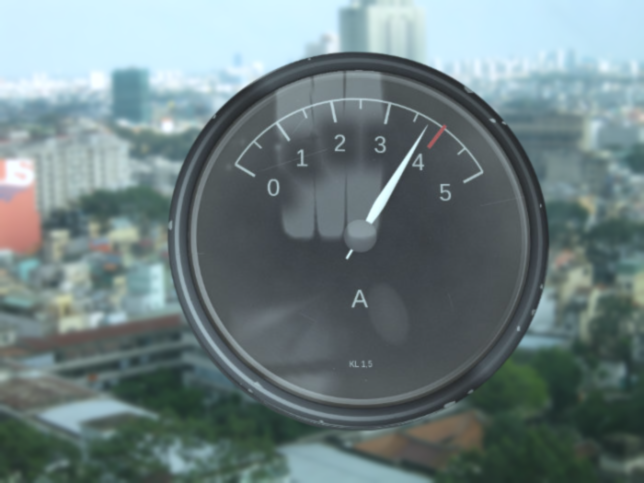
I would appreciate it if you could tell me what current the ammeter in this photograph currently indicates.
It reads 3.75 A
